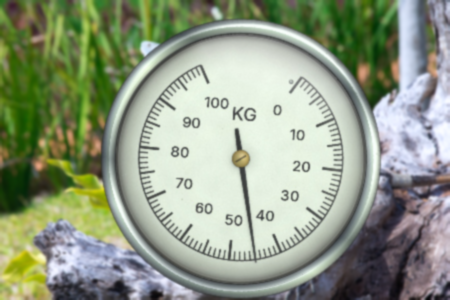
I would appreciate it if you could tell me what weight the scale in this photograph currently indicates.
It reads 45 kg
